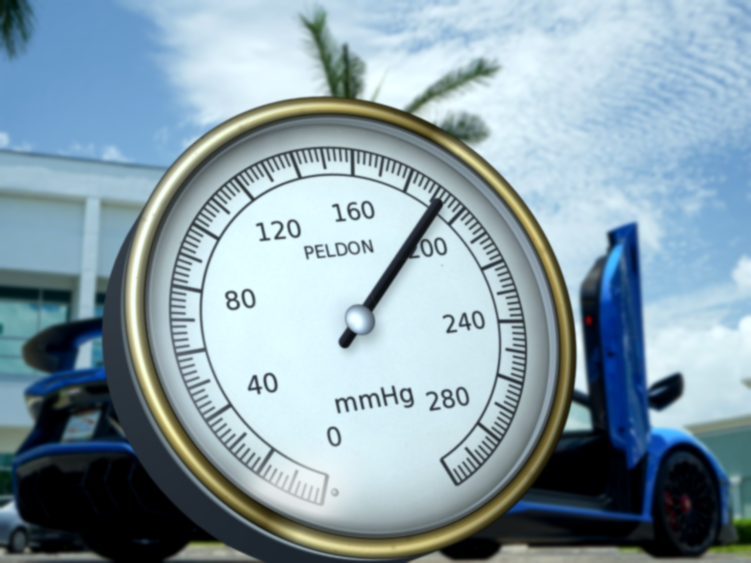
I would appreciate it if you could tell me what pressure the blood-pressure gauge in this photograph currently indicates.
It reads 192 mmHg
